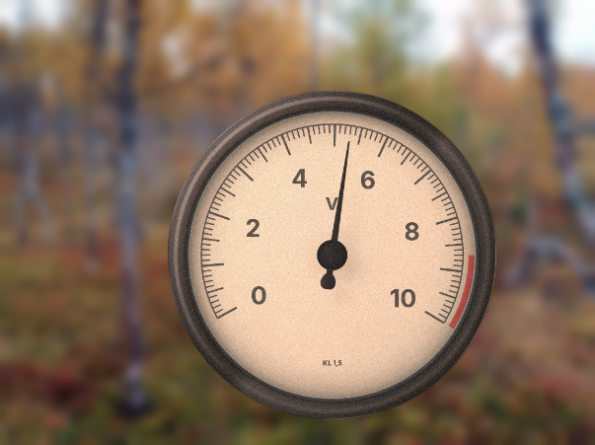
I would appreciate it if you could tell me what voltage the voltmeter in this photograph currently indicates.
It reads 5.3 V
